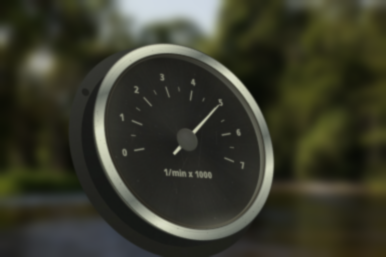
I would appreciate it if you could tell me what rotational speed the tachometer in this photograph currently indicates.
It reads 5000 rpm
